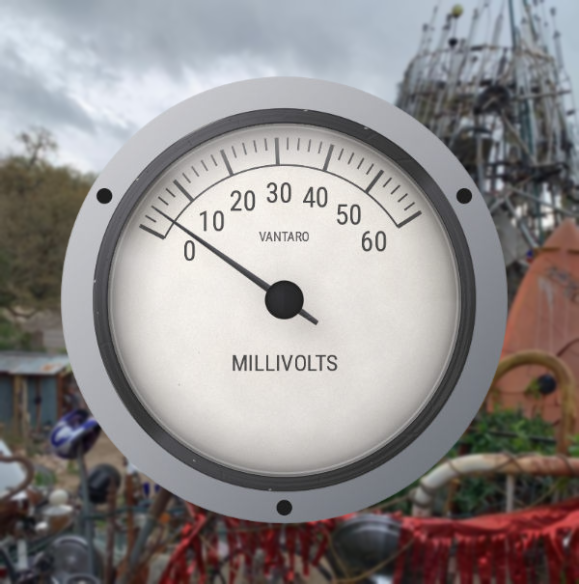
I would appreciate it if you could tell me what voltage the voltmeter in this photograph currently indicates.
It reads 4 mV
